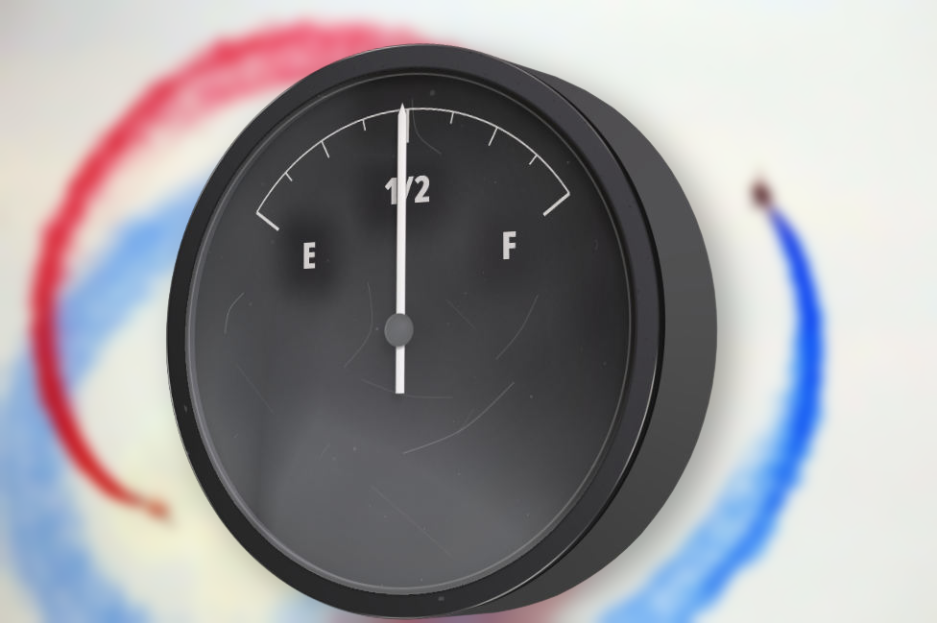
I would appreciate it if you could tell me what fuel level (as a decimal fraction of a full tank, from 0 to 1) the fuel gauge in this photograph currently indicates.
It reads 0.5
